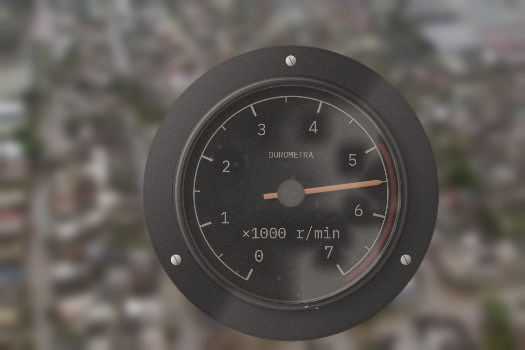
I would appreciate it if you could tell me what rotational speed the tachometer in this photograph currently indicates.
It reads 5500 rpm
